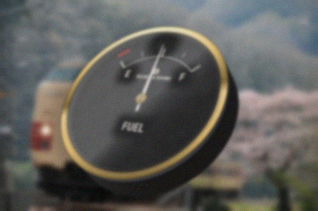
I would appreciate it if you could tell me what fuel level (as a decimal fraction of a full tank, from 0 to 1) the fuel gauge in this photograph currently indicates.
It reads 0.5
